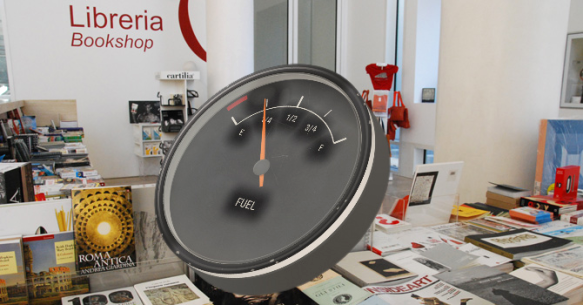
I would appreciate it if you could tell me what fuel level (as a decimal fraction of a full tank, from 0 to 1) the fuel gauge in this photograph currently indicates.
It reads 0.25
